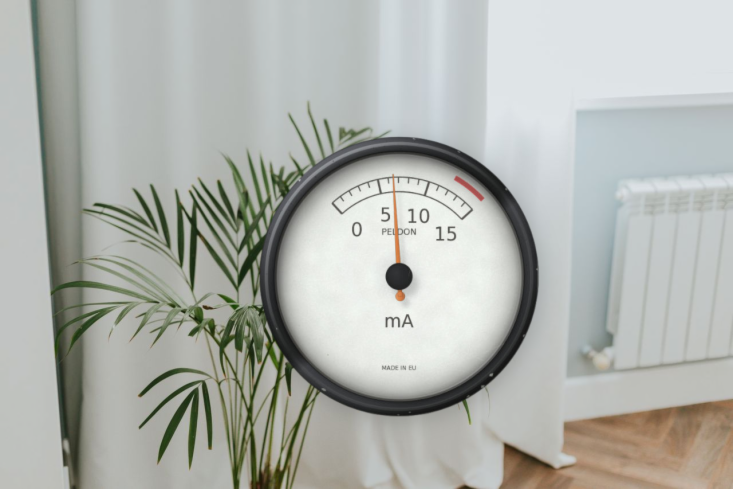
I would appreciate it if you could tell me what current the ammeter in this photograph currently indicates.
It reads 6.5 mA
